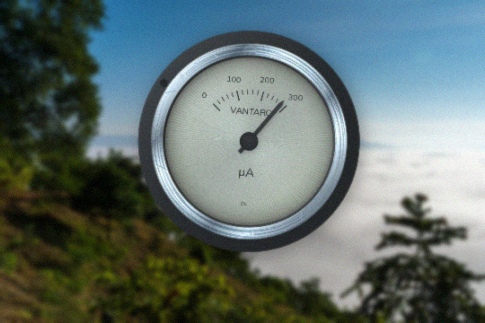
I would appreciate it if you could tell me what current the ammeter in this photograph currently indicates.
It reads 280 µA
